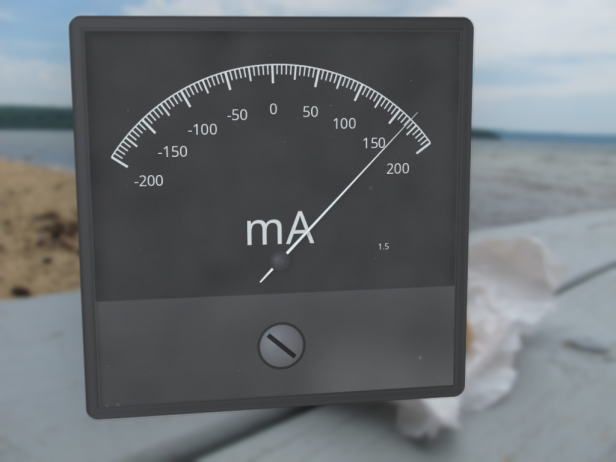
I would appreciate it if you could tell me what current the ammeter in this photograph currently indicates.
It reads 165 mA
